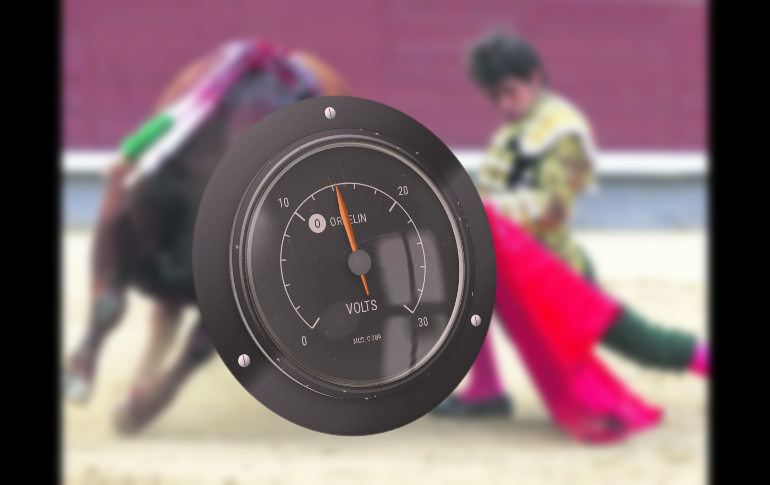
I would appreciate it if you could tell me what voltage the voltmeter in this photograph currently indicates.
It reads 14 V
